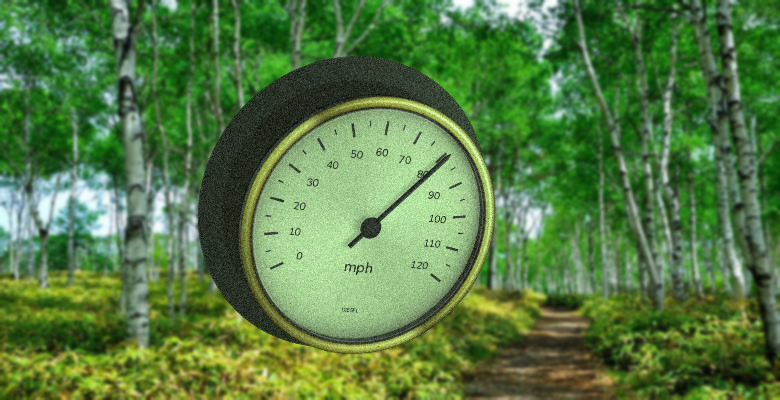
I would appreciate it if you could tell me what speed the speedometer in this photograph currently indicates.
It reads 80 mph
